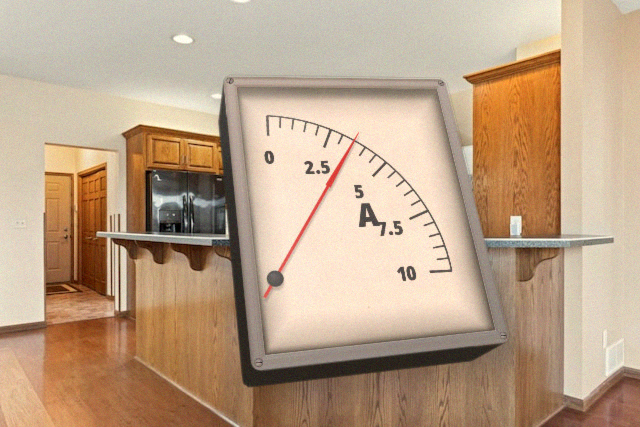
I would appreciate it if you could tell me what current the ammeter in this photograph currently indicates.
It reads 3.5 A
